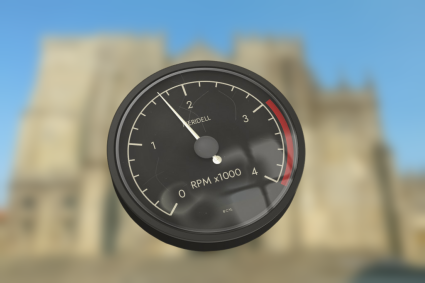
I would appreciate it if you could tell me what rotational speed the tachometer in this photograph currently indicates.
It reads 1700 rpm
